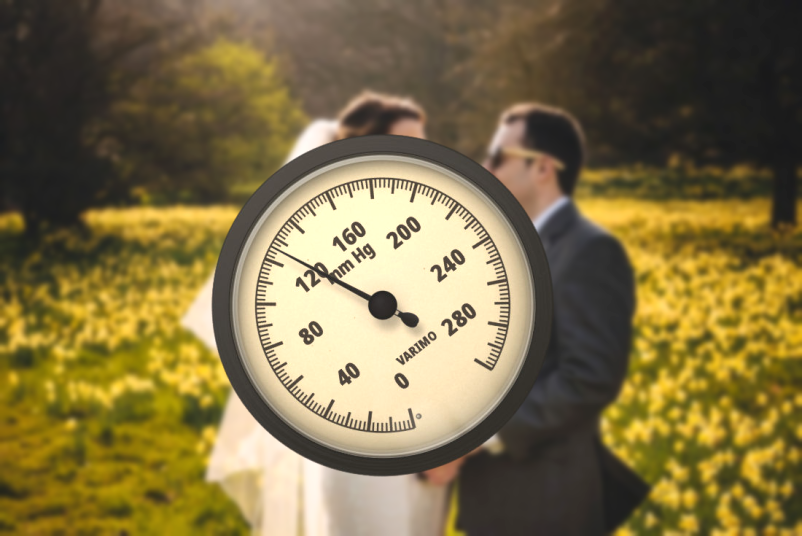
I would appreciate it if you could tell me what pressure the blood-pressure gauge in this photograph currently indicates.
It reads 126 mmHg
